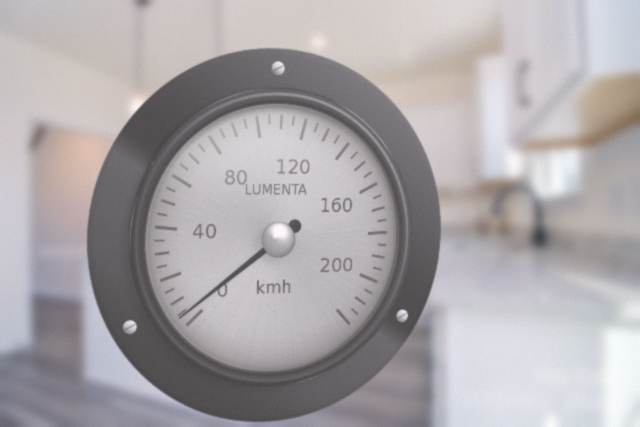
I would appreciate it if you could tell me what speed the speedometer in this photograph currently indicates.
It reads 5 km/h
